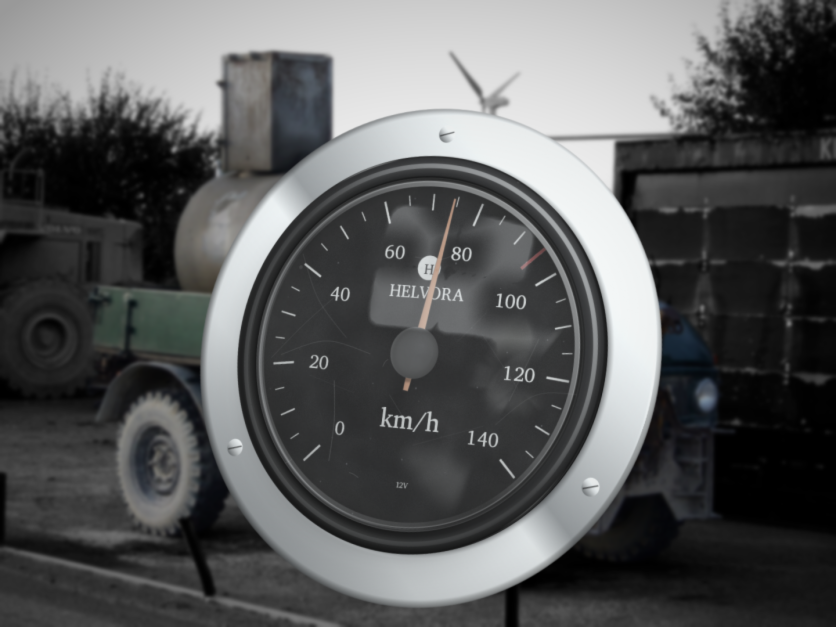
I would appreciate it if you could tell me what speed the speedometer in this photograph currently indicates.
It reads 75 km/h
